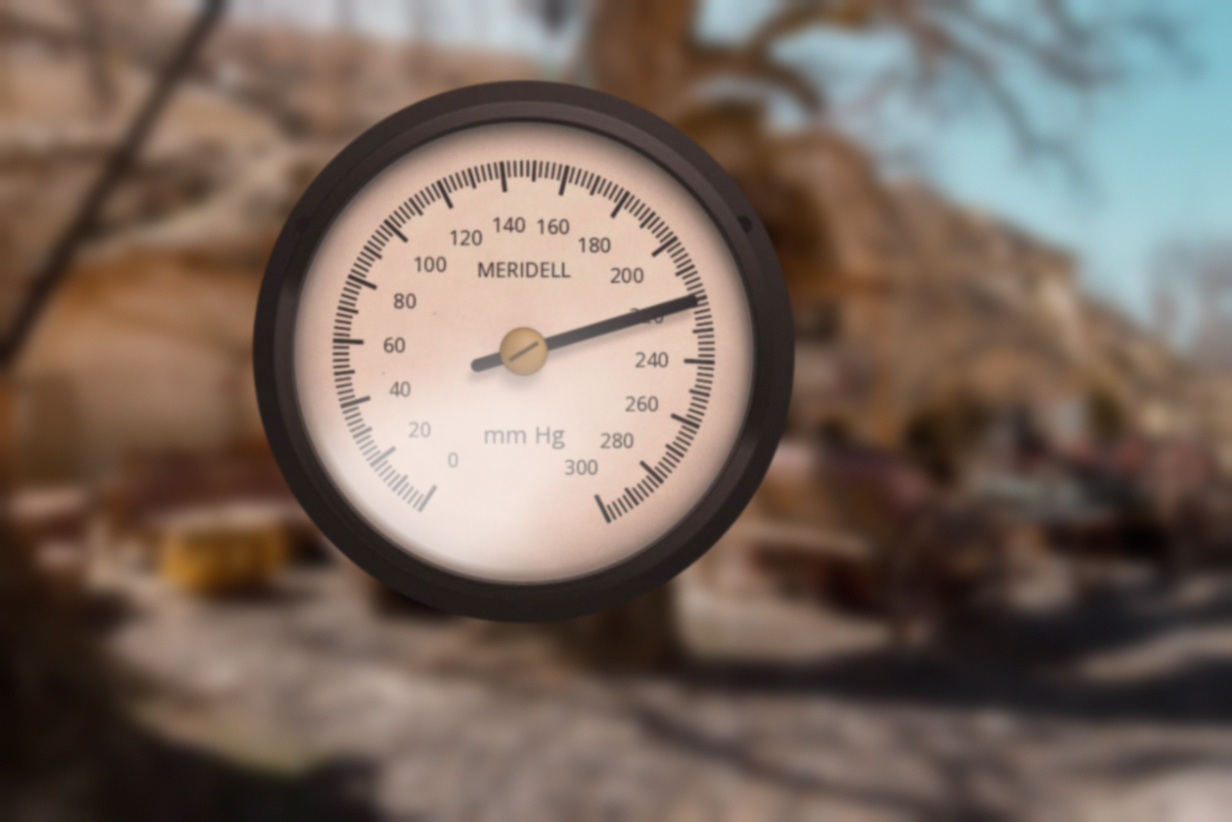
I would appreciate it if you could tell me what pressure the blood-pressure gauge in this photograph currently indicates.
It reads 220 mmHg
